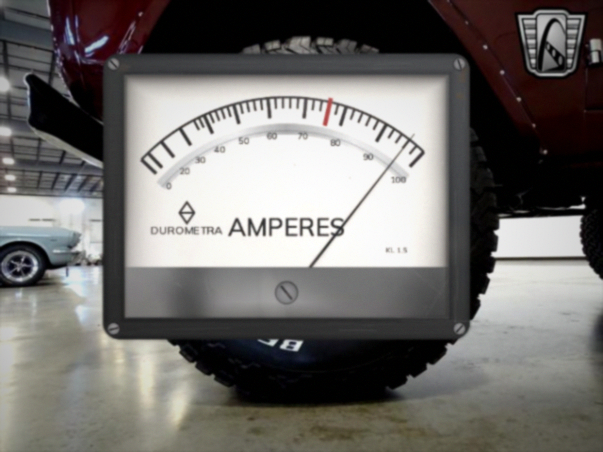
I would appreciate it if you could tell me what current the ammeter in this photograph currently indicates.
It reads 96 A
